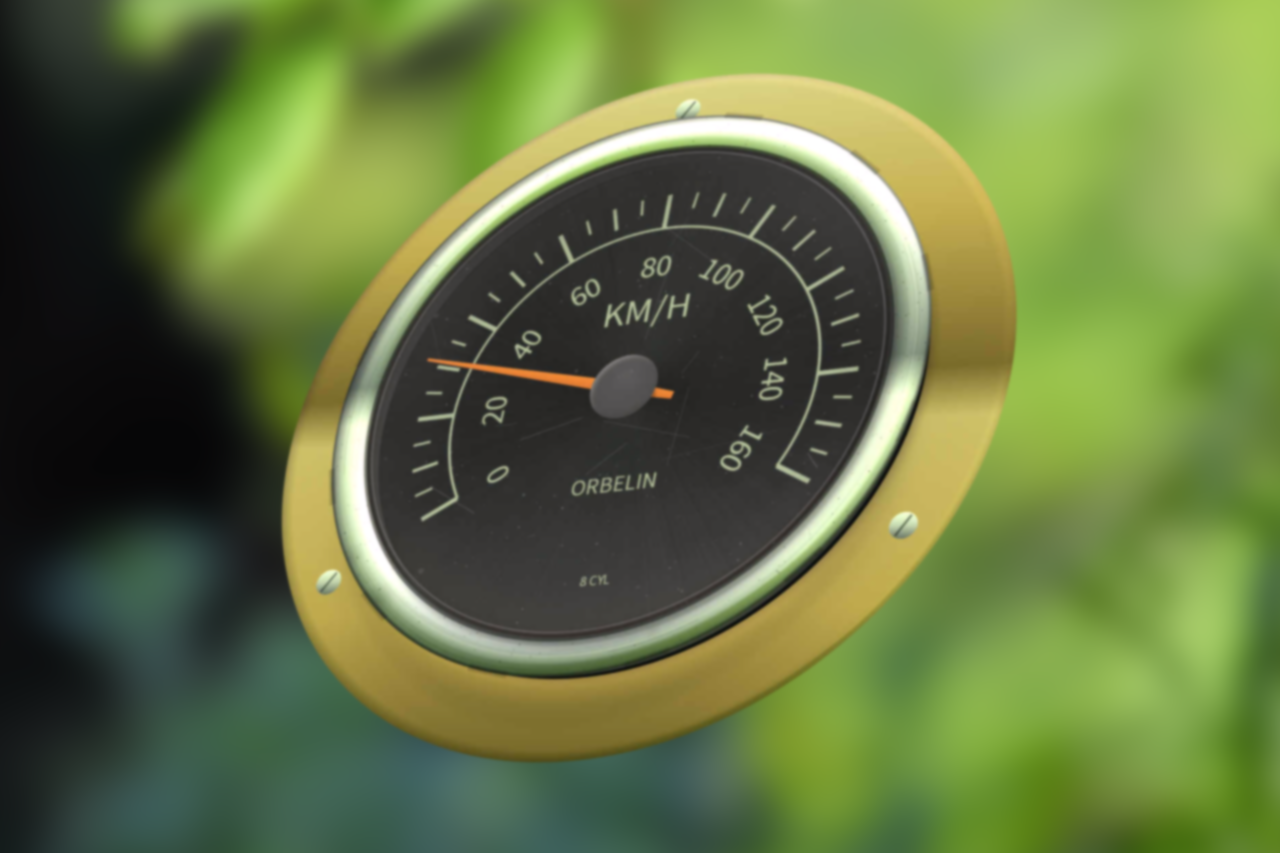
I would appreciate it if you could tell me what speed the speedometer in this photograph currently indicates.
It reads 30 km/h
